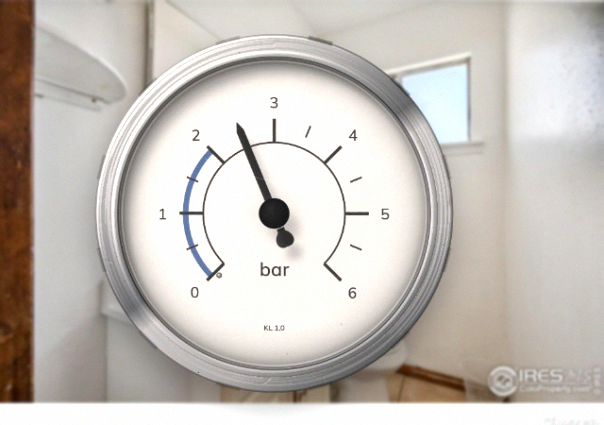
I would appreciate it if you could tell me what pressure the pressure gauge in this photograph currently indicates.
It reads 2.5 bar
